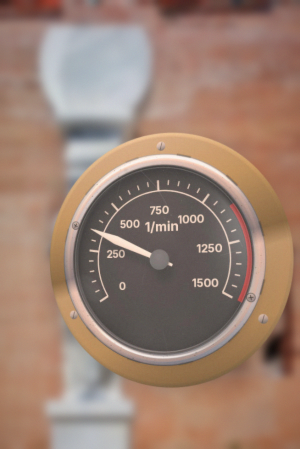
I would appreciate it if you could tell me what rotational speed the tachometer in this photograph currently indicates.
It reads 350 rpm
